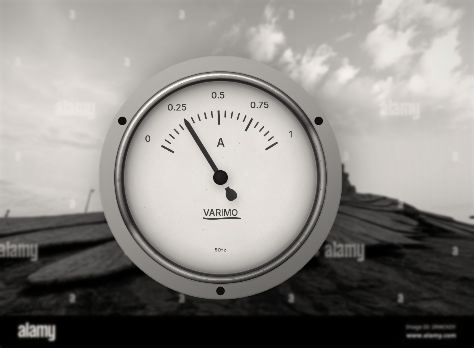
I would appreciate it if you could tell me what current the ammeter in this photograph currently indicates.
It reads 0.25 A
